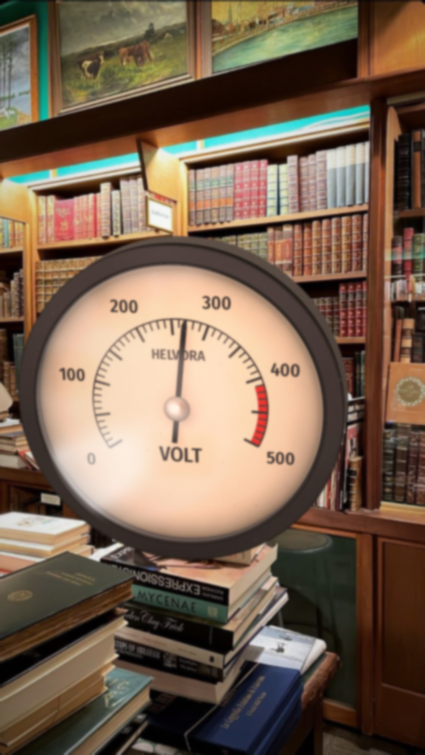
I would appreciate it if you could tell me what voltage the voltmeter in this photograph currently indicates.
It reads 270 V
